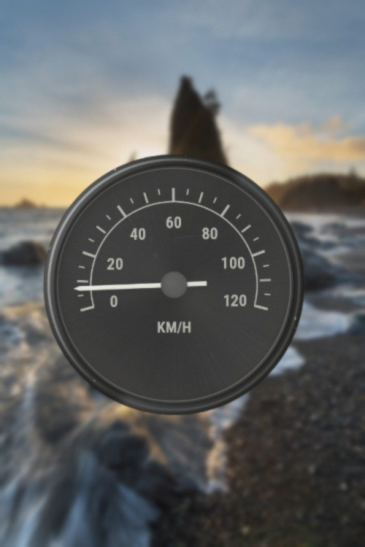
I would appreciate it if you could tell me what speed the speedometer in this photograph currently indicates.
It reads 7.5 km/h
